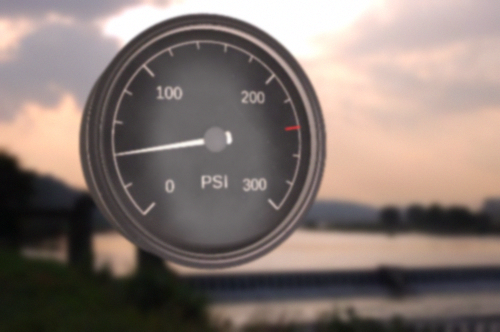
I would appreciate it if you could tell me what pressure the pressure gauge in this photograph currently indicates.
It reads 40 psi
